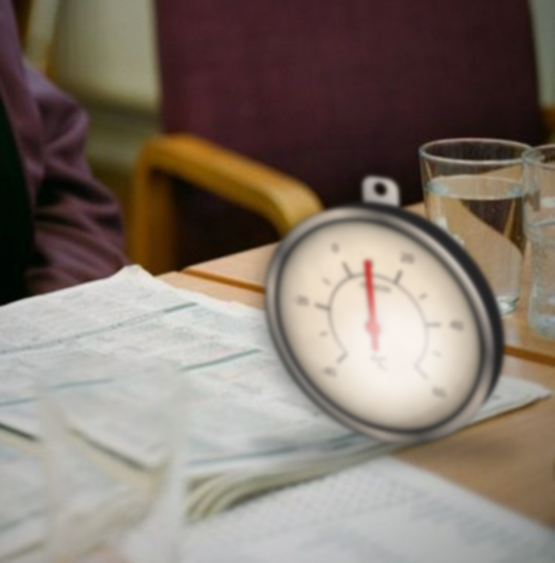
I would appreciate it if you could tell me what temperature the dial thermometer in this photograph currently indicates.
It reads 10 °C
